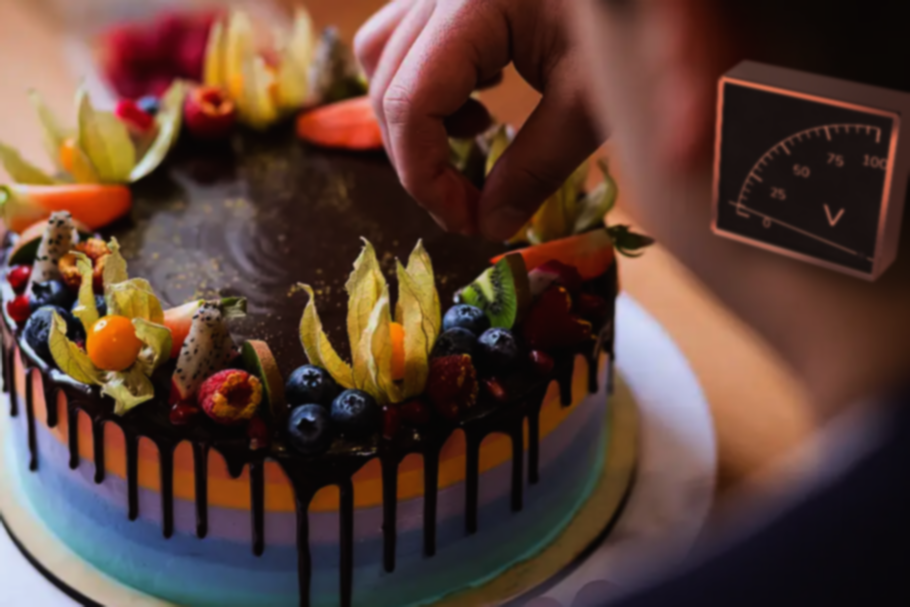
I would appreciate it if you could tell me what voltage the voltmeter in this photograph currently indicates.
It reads 5 V
